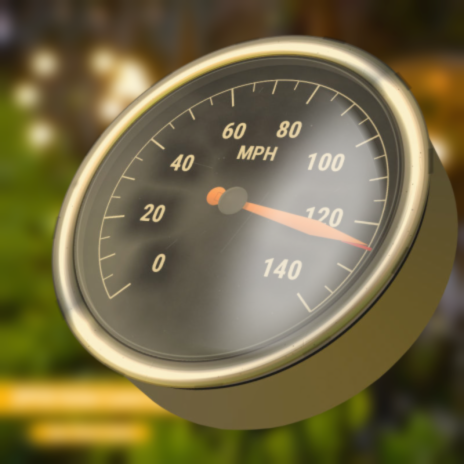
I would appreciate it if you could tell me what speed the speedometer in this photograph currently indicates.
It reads 125 mph
